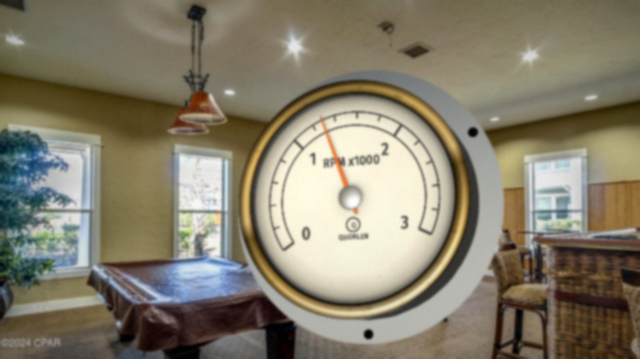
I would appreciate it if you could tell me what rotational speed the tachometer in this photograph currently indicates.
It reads 1300 rpm
